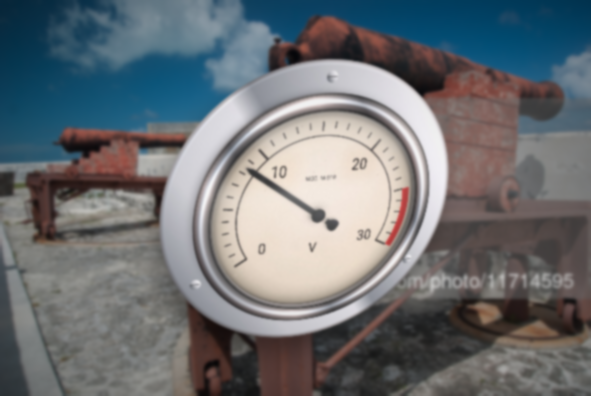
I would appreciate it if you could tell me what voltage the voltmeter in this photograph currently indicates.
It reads 8.5 V
